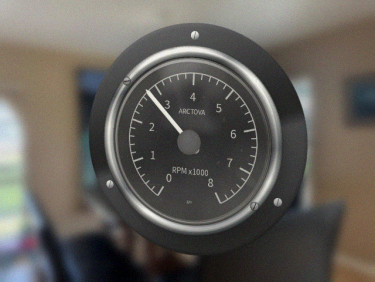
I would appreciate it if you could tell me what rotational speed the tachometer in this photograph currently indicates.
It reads 2800 rpm
